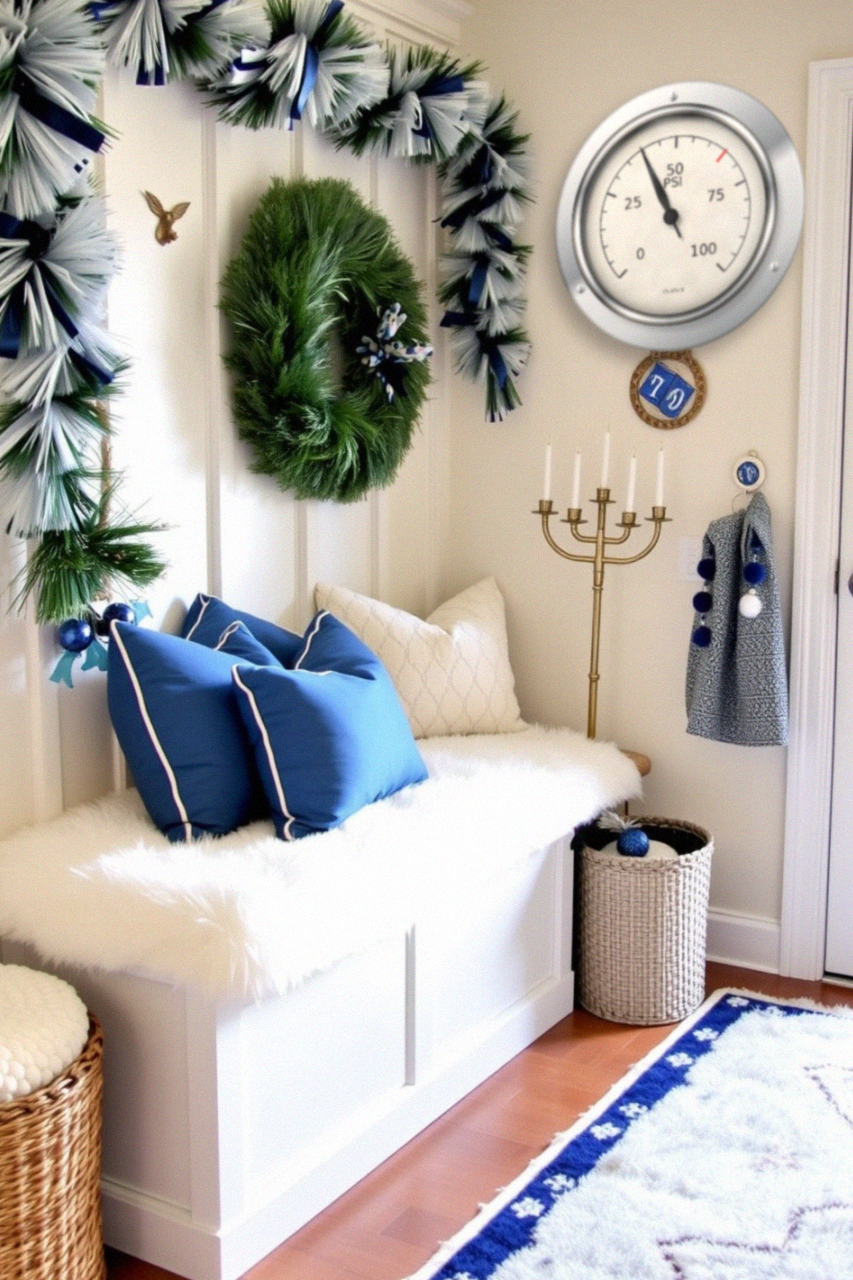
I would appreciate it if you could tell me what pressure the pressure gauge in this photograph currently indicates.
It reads 40 psi
